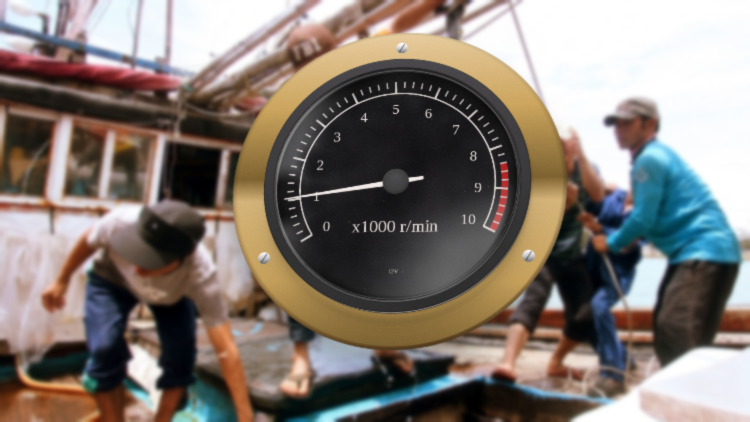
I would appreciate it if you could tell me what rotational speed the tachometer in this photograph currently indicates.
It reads 1000 rpm
